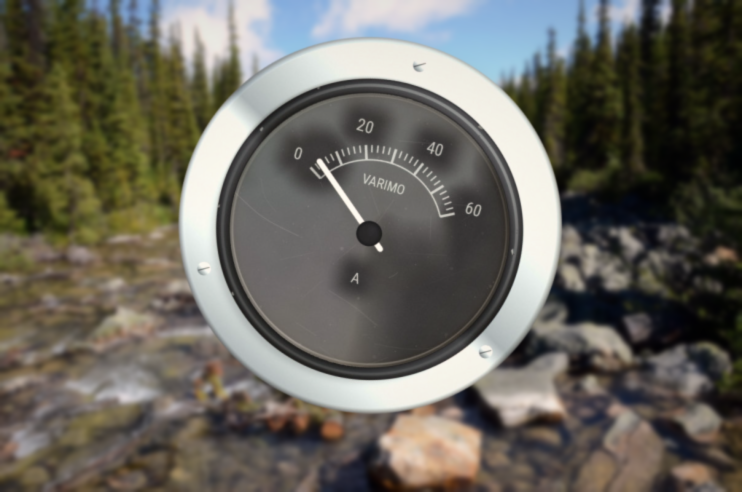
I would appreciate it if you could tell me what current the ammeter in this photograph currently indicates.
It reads 4 A
